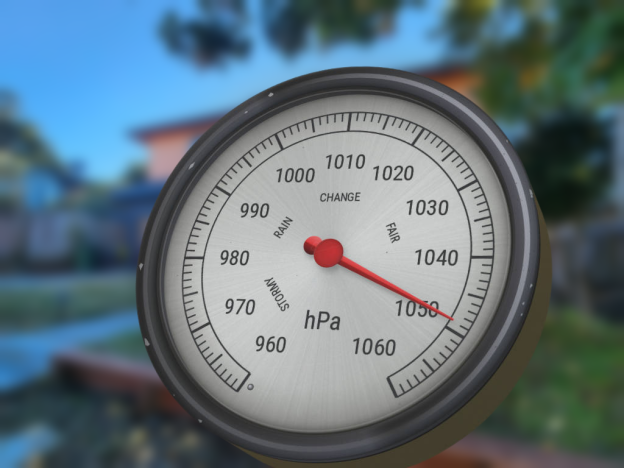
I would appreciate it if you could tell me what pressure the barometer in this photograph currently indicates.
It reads 1049 hPa
